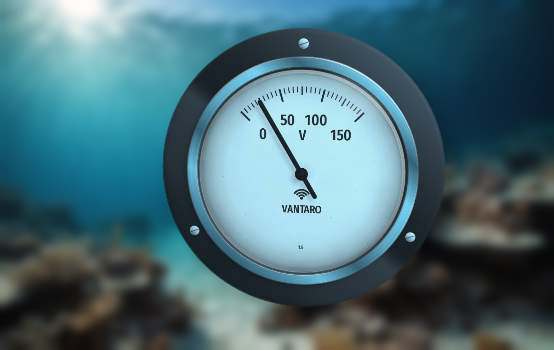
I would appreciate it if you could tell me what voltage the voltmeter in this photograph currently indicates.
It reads 25 V
